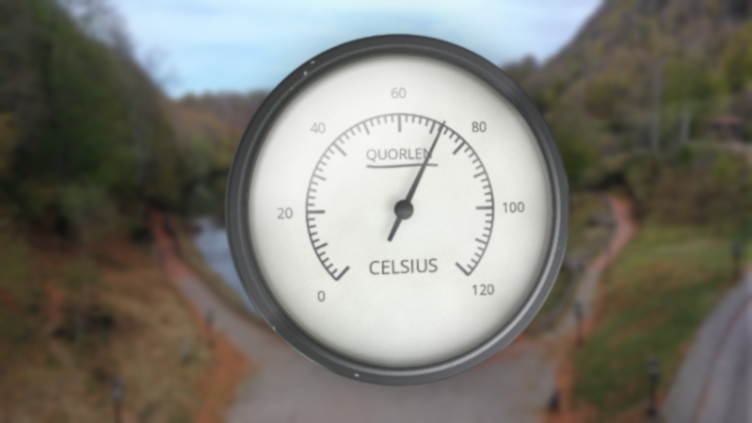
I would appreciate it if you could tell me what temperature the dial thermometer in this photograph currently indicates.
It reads 72 °C
